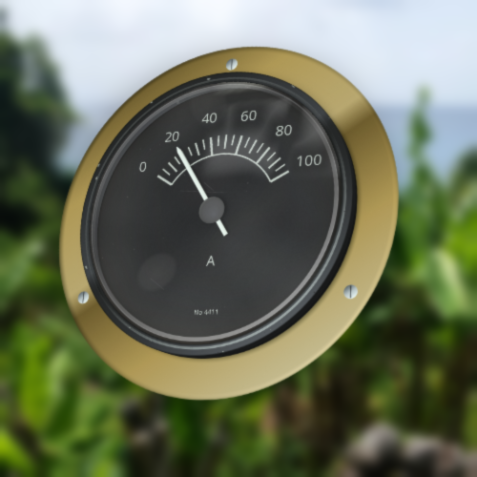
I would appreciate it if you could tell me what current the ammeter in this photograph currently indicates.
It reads 20 A
